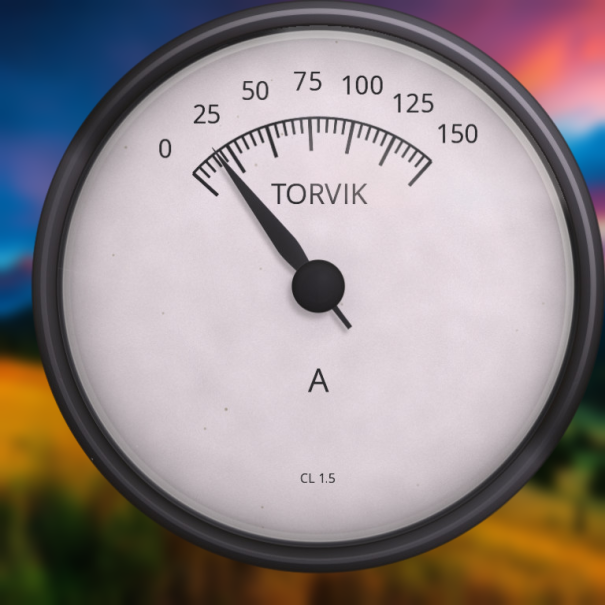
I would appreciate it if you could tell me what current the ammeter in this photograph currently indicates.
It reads 17.5 A
